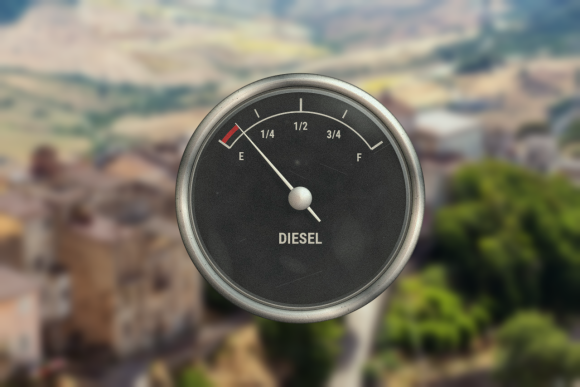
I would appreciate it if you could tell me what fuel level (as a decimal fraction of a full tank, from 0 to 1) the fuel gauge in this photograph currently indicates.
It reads 0.125
